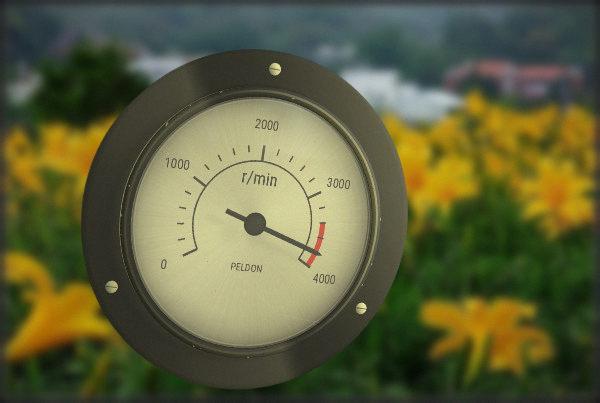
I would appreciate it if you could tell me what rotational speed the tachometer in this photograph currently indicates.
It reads 3800 rpm
